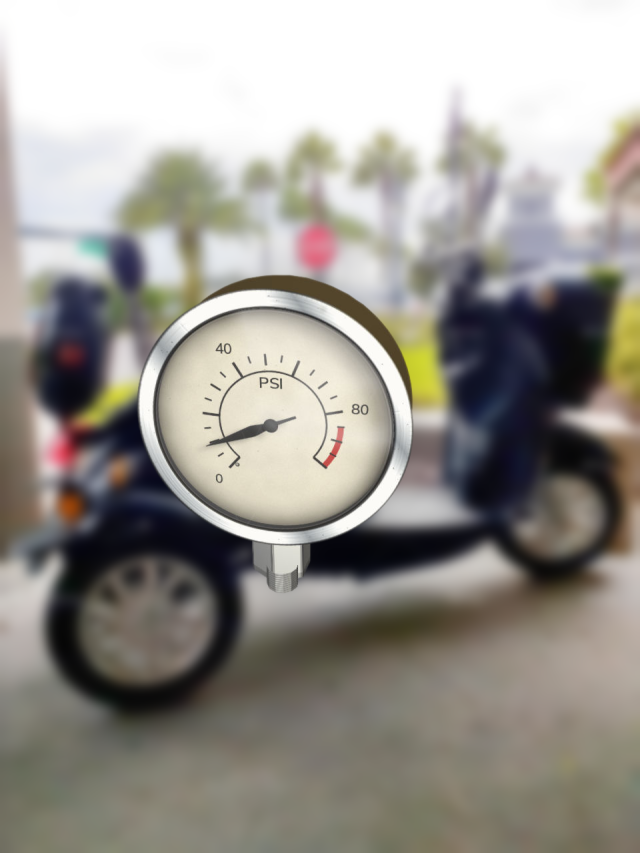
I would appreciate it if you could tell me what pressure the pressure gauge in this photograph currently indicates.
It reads 10 psi
